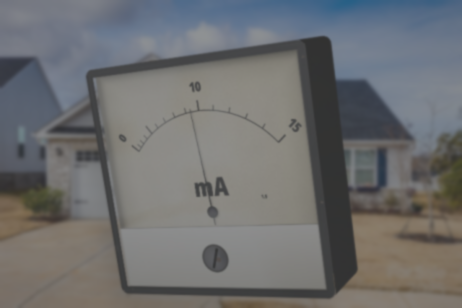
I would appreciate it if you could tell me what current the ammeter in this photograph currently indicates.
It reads 9.5 mA
